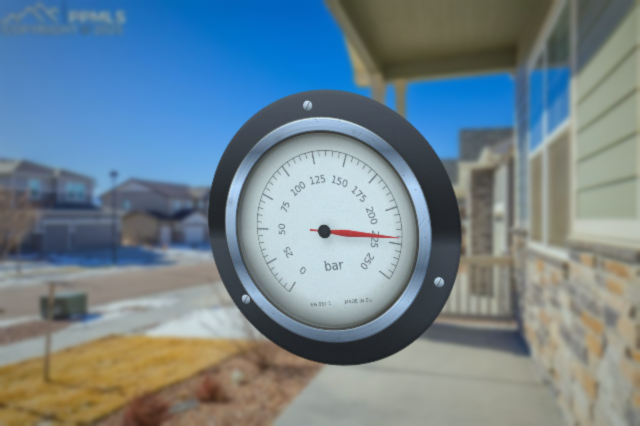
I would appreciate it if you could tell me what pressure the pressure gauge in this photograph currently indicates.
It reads 220 bar
